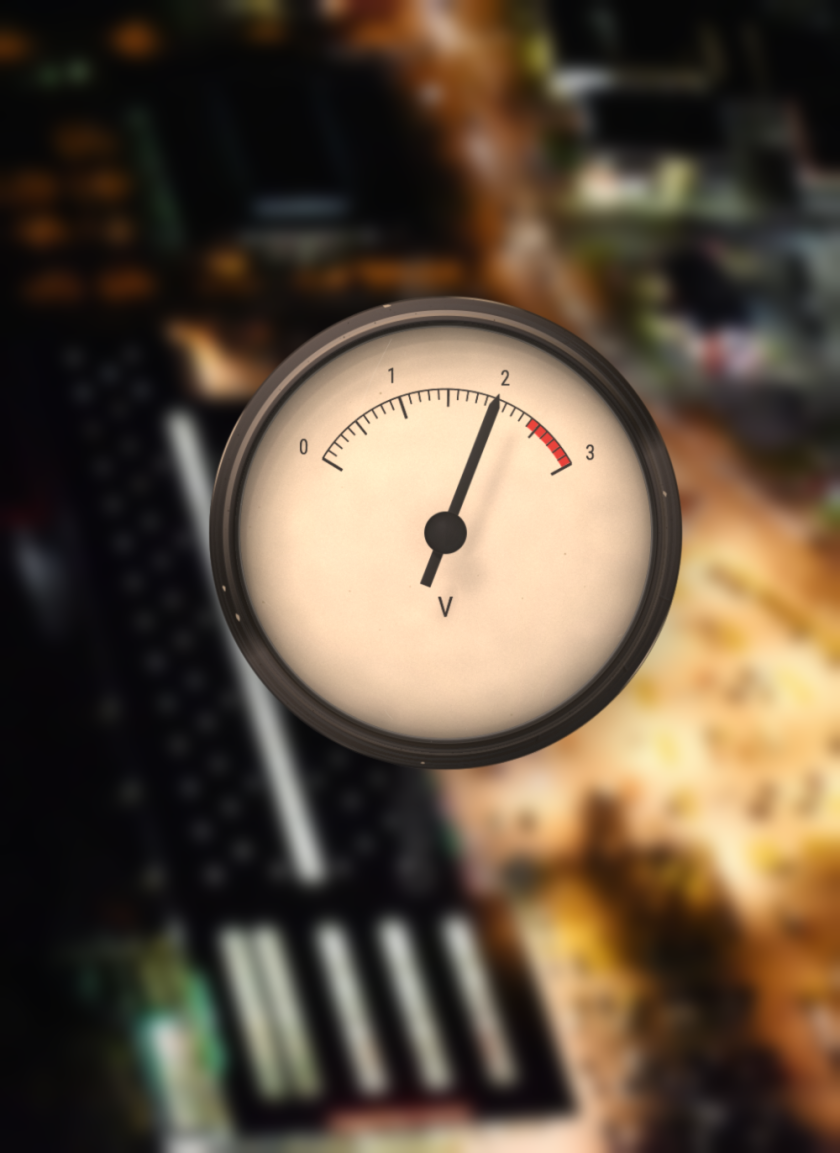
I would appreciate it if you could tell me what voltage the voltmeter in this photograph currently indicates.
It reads 2 V
